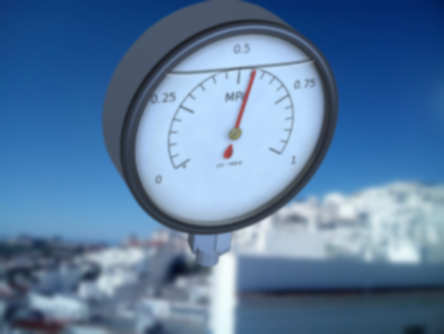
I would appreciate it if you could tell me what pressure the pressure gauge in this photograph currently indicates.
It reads 0.55 MPa
